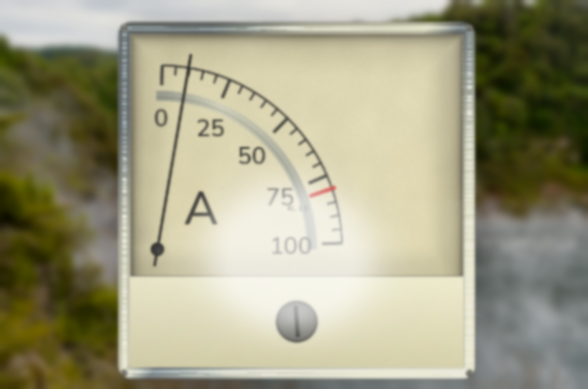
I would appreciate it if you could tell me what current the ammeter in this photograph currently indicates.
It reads 10 A
